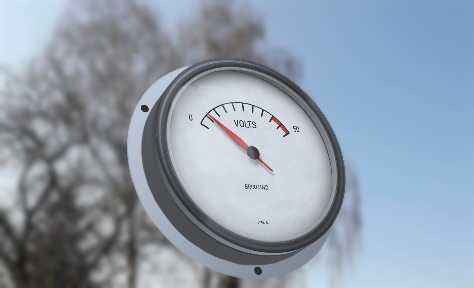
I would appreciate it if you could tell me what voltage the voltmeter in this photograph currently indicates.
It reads 5 V
